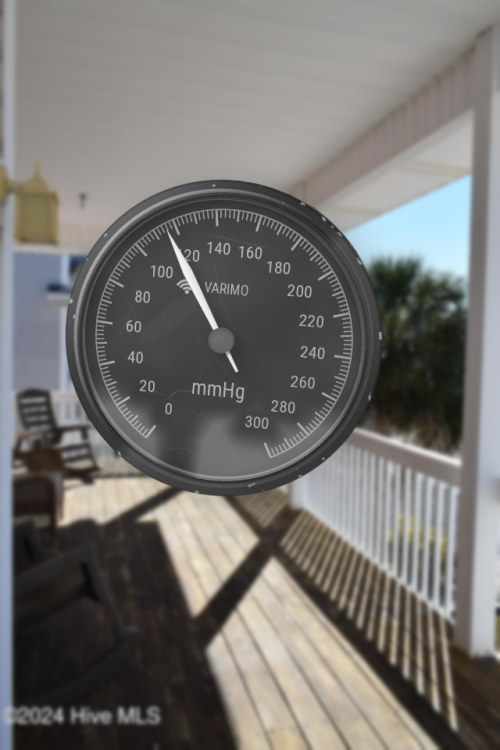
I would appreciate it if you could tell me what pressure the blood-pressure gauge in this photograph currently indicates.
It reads 116 mmHg
